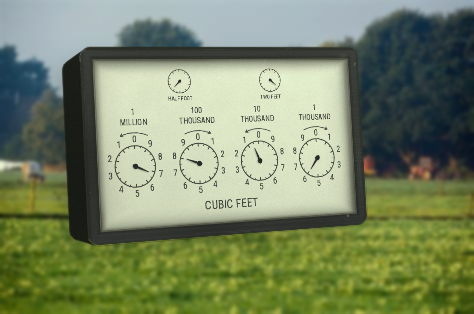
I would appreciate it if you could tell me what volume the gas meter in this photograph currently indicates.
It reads 680600 ft³
